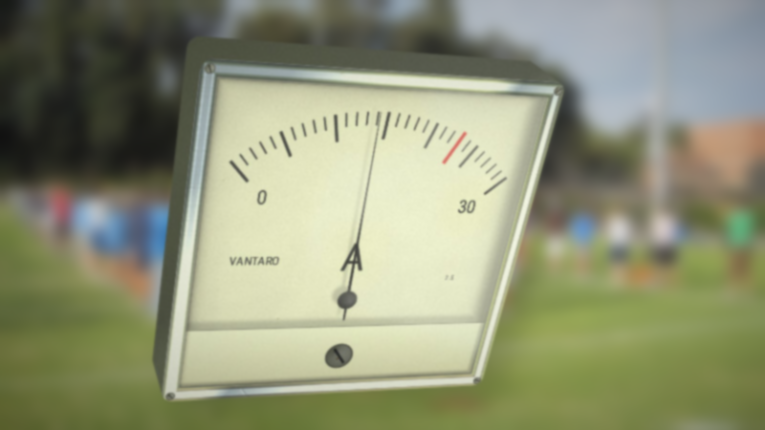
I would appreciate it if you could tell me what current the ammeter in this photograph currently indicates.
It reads 14 A
